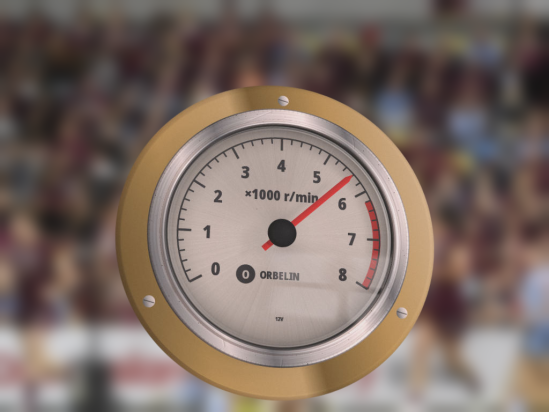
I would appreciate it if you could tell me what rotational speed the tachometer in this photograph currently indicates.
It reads 5600 rpm
